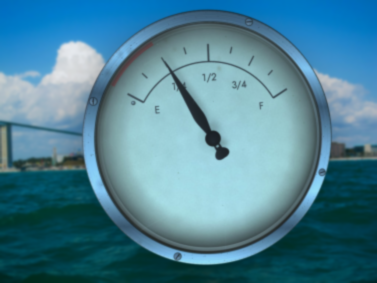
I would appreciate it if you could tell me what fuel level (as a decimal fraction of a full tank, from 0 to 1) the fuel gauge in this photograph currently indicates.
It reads 0.25
